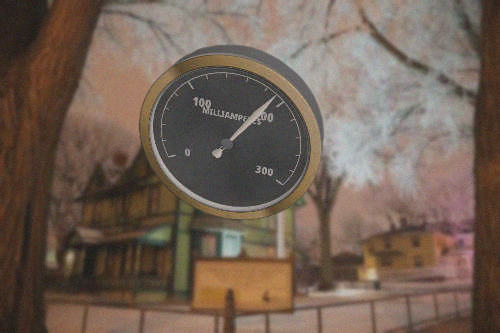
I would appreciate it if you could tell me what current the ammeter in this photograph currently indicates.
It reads 190 mA
